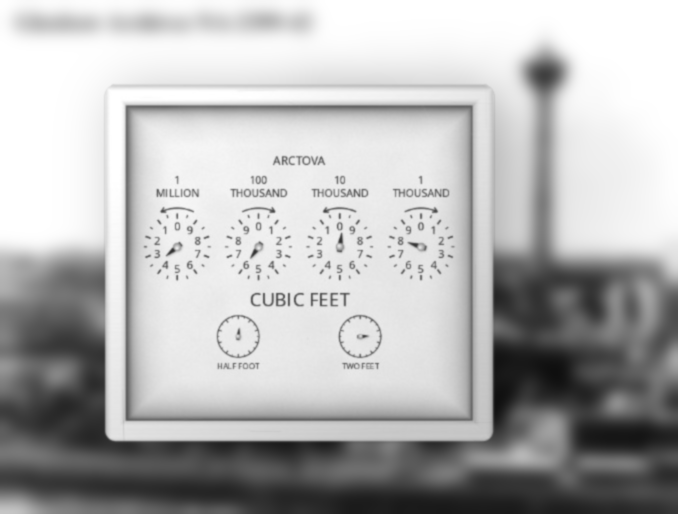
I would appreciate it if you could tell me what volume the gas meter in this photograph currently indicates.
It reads 359800 ft³
